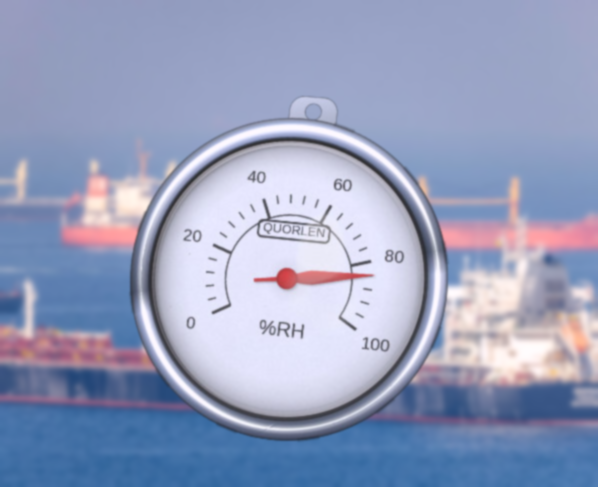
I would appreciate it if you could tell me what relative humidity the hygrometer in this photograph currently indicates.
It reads 84 %
